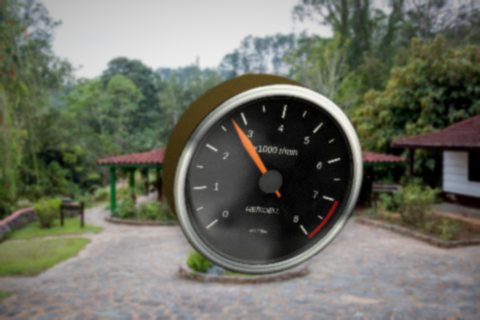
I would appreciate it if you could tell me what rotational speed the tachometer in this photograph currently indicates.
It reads 2750 rpm
